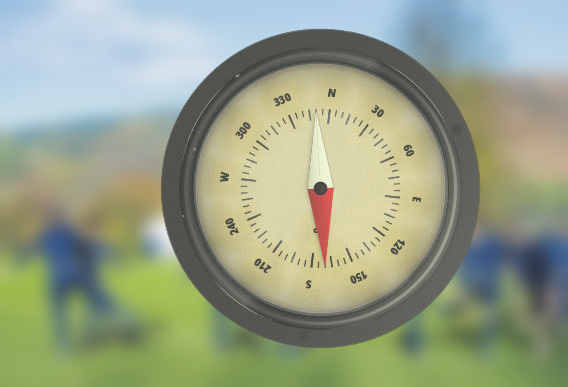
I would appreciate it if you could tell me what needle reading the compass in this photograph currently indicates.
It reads 170 °
